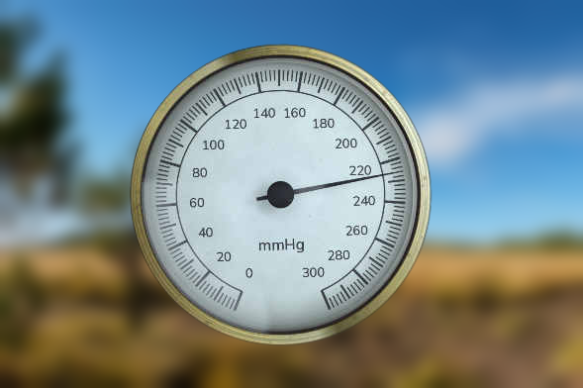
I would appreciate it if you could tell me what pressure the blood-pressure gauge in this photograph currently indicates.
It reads 226 mmHg
